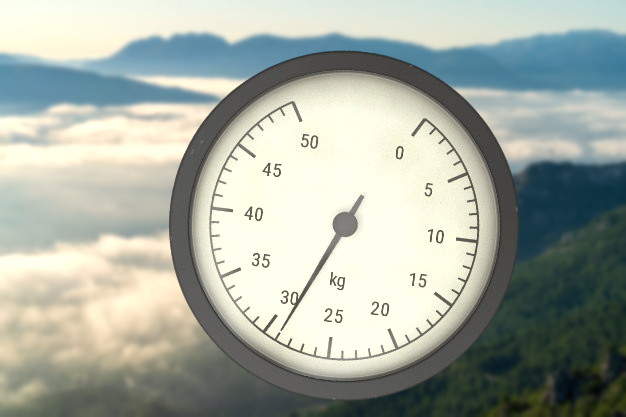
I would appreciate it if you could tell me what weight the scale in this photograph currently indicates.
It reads 29 kg
